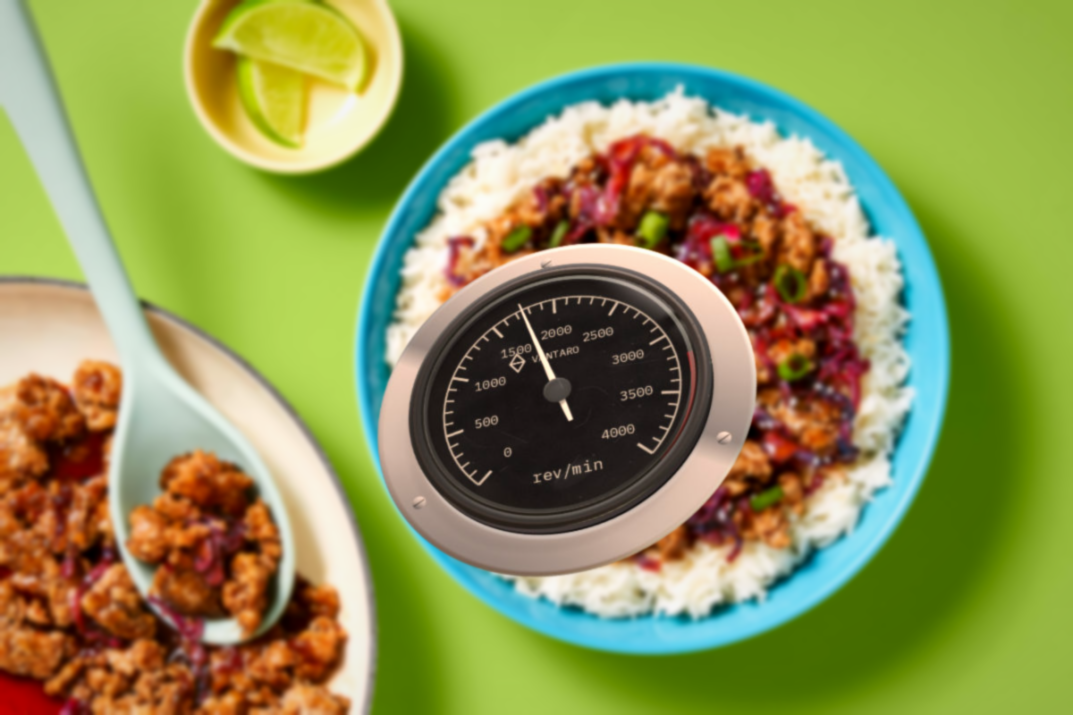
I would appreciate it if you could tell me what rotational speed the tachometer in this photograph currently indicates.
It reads 1750 rpm
